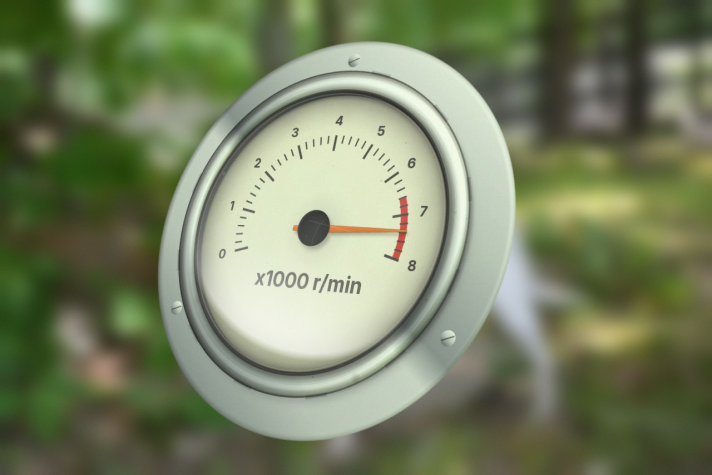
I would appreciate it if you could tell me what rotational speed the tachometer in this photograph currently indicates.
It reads 7400 rpm
